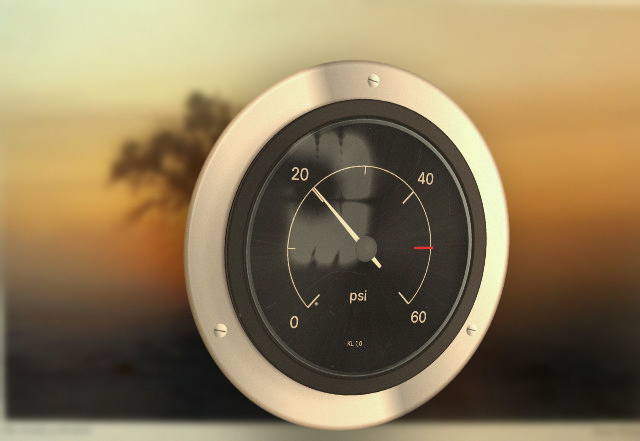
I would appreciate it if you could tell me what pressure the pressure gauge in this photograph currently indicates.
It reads 20 psi
